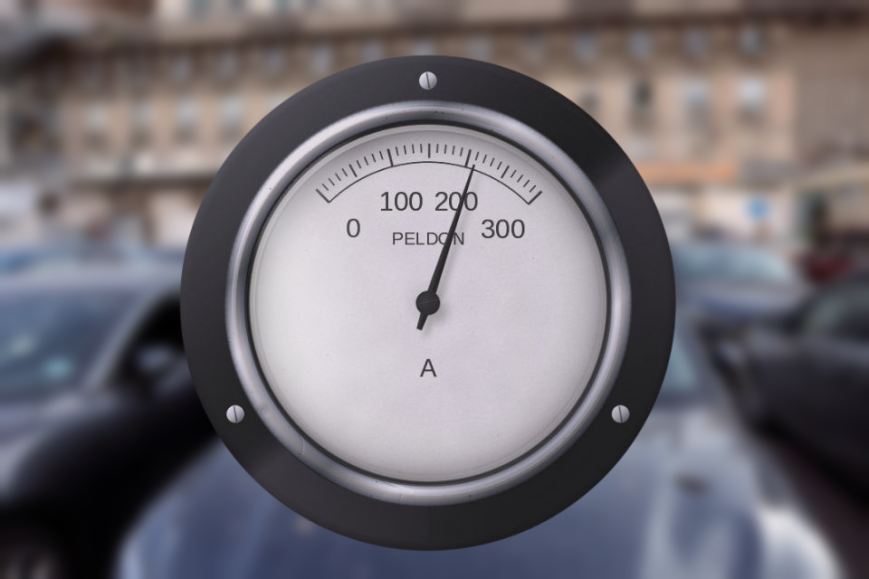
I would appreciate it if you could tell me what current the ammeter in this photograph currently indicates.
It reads 210 A
